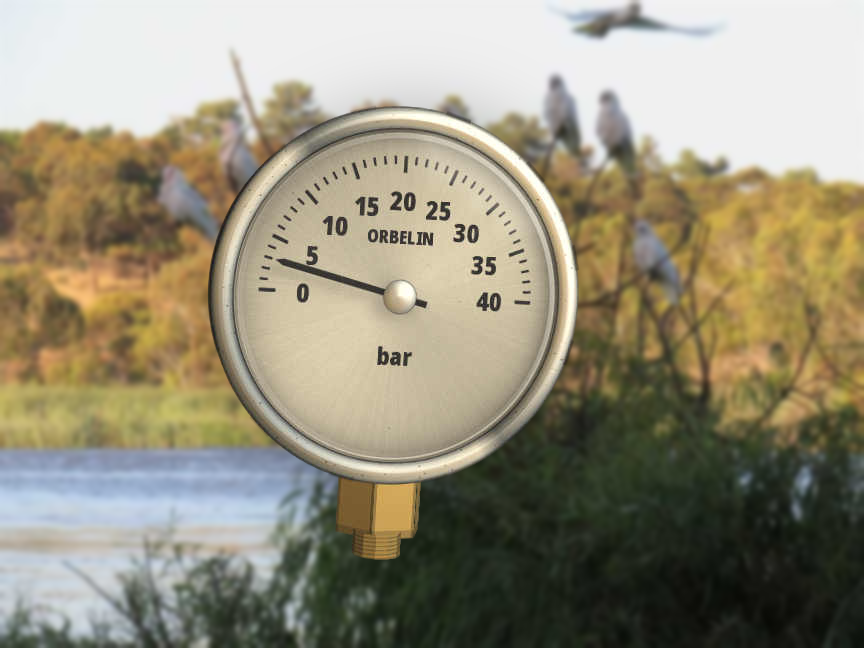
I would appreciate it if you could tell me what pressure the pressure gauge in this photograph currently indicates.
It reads 3 bar
